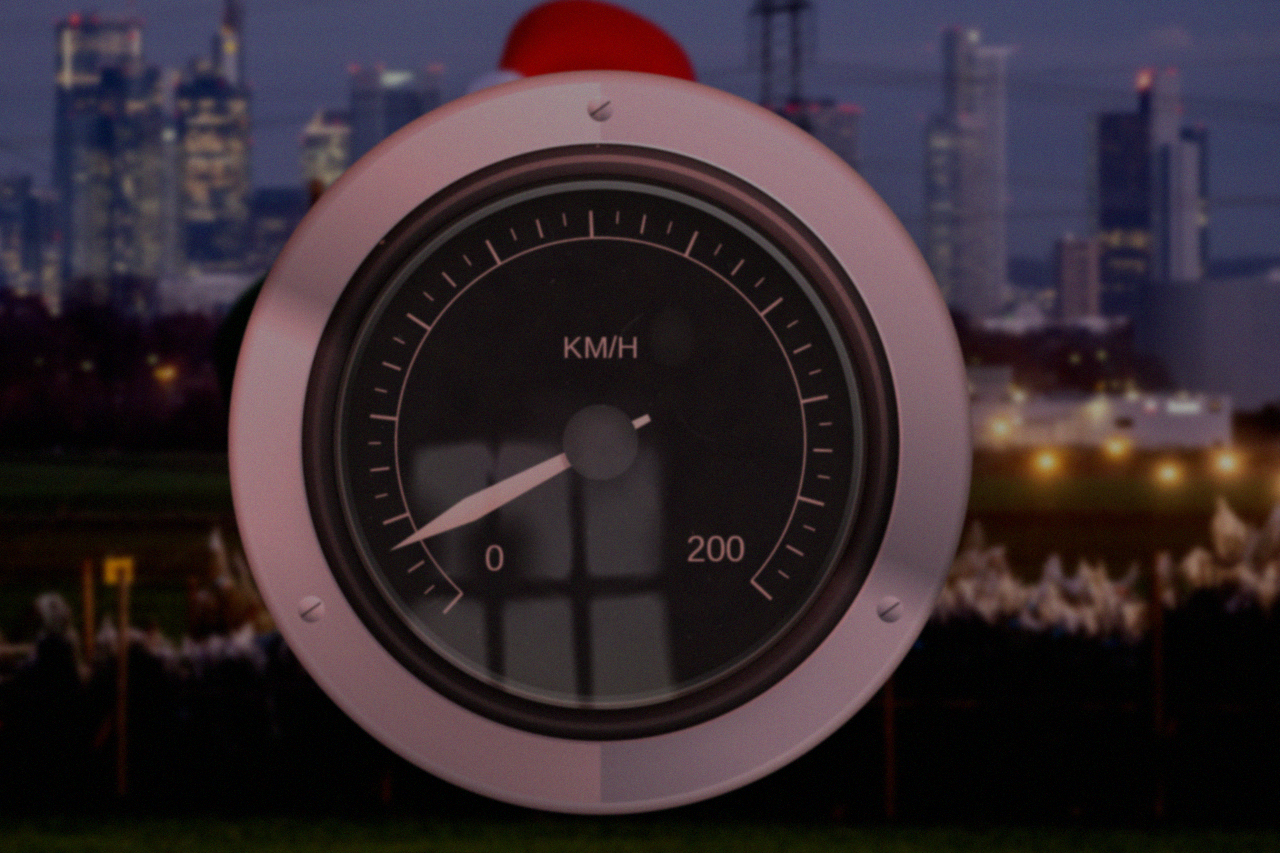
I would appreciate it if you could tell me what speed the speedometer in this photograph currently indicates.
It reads 15 km/h
